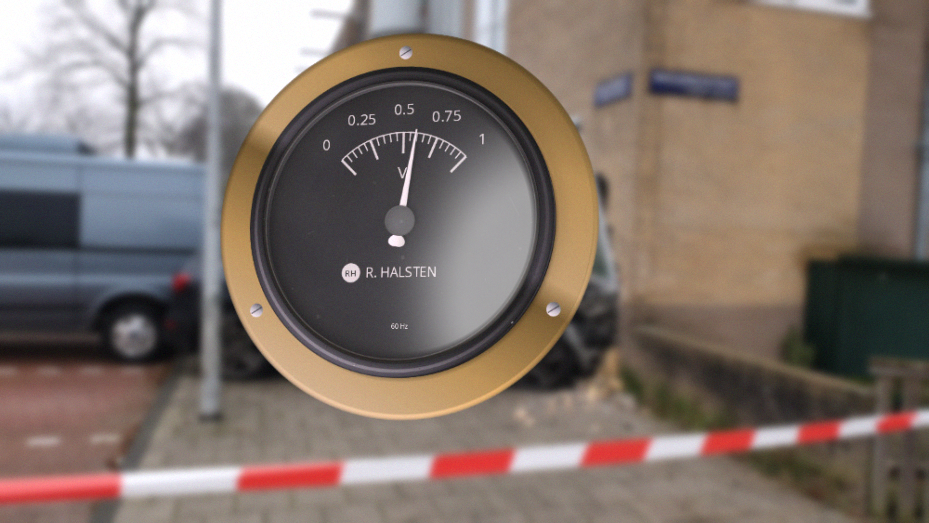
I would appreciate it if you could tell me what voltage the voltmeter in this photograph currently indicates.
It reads 0.6 V
